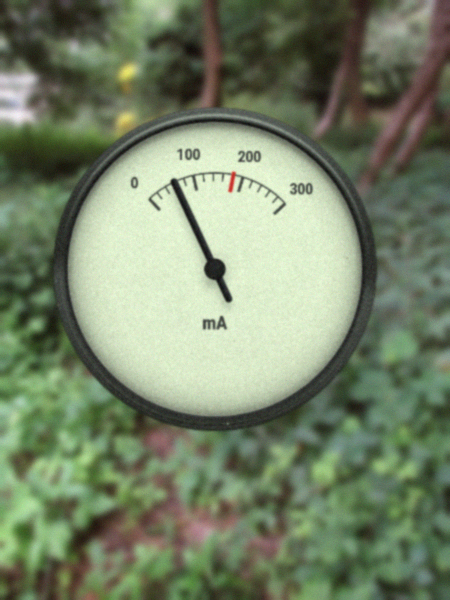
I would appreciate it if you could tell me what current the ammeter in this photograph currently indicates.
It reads 60 mA
